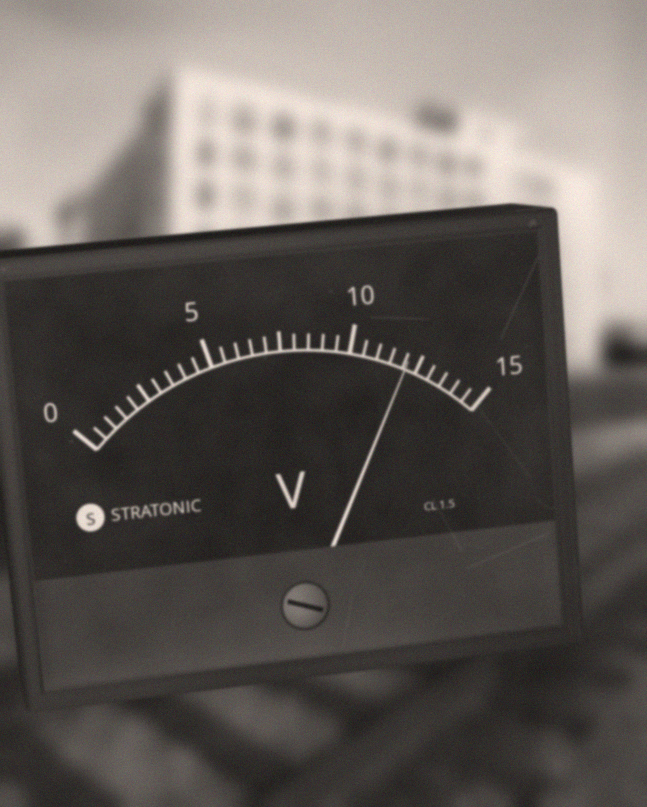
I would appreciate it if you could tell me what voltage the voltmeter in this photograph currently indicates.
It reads 12 V
